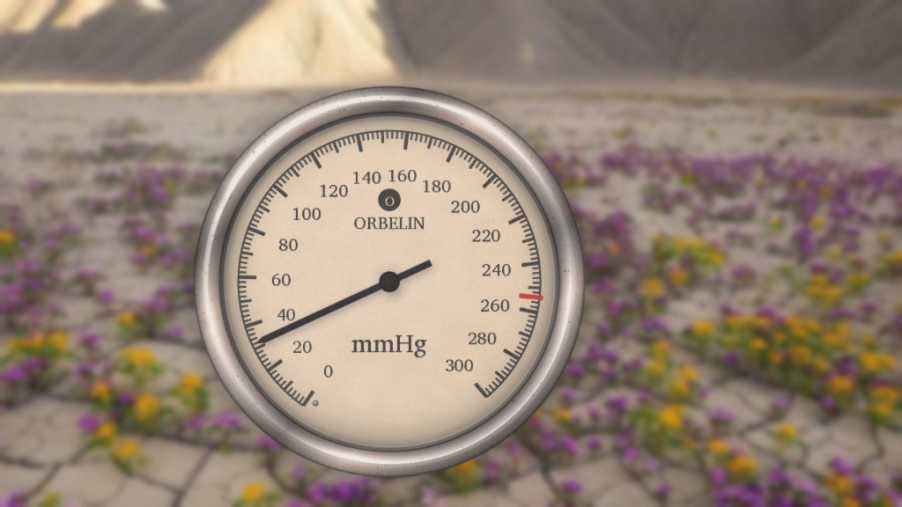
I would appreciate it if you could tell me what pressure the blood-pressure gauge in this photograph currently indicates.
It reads 32 mmHg
